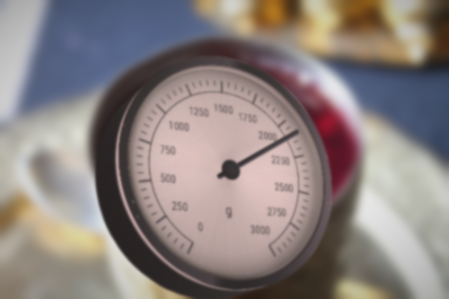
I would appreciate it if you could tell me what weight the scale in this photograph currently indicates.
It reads 2100 g
